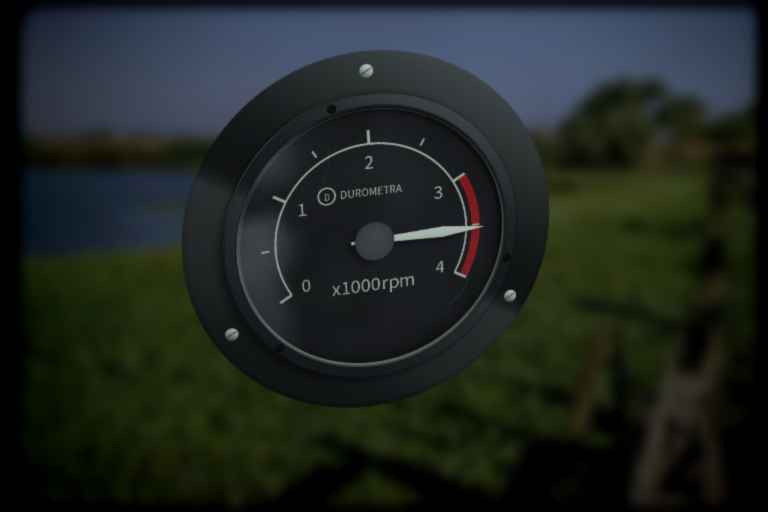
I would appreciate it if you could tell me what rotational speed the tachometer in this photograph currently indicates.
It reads 3500 rpm
